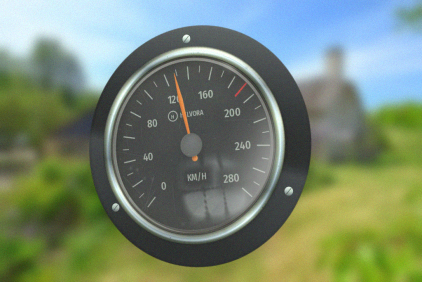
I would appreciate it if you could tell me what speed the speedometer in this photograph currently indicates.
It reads 130 km/h
